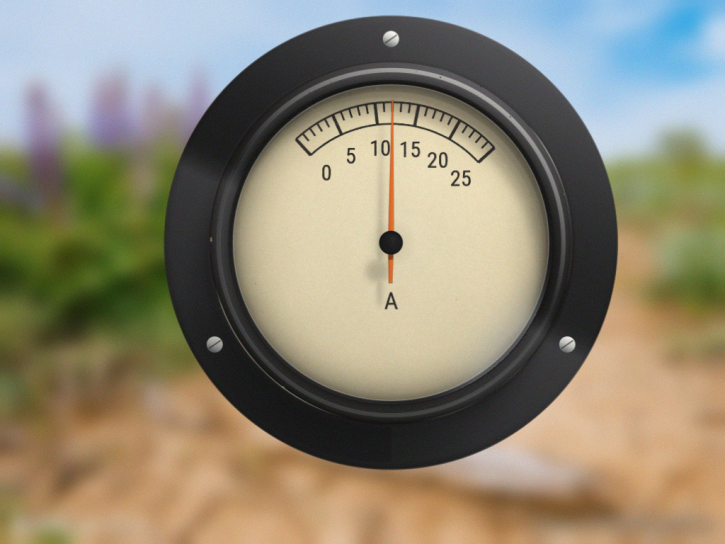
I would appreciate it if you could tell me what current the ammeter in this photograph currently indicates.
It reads 12 A
